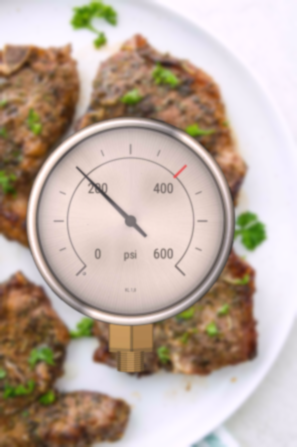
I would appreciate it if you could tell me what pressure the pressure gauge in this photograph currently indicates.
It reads 200 psi
